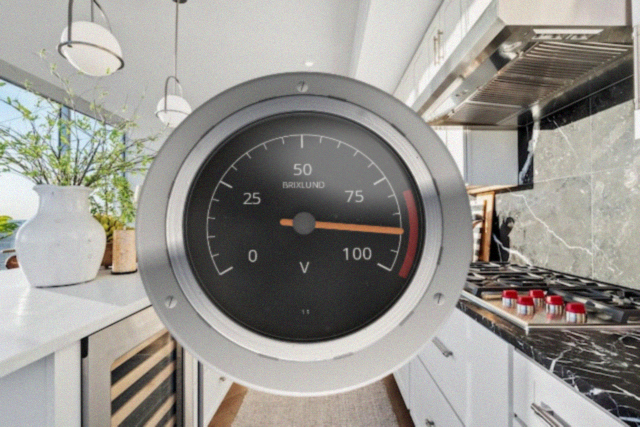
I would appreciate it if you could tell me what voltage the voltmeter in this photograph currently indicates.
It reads 90 V
